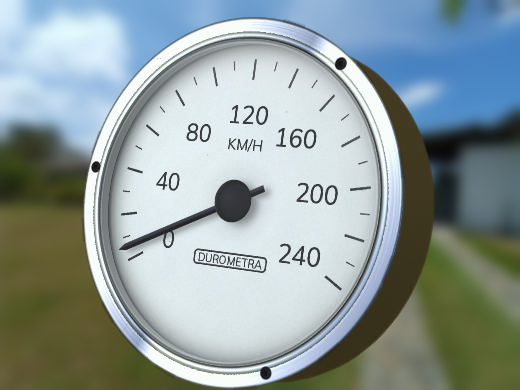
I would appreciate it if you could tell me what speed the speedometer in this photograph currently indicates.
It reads 5 km/h
